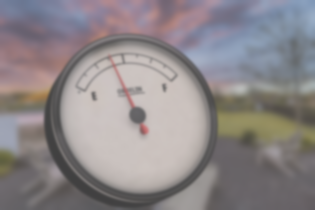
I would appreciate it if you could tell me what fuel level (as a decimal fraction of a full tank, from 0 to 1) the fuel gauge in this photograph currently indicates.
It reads 0.375
